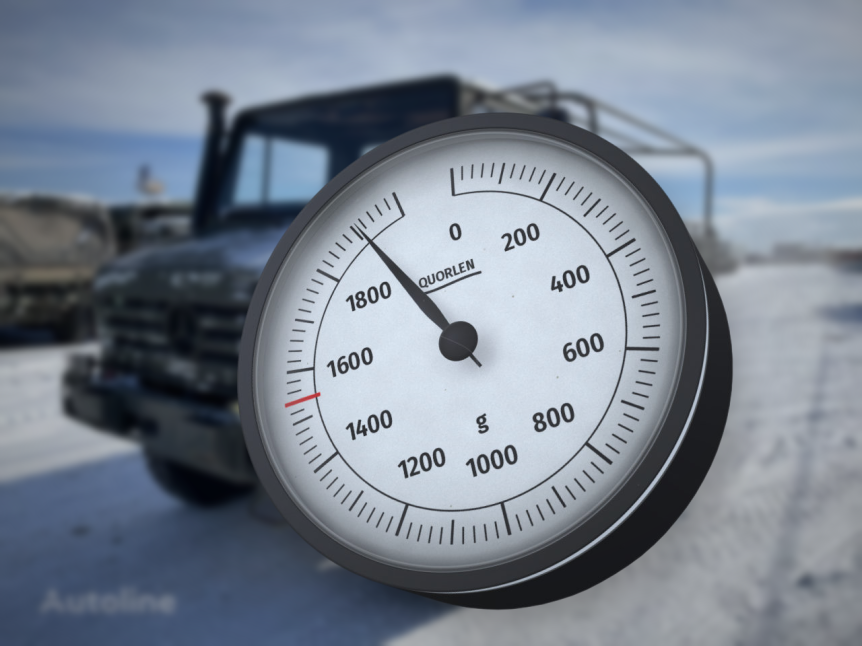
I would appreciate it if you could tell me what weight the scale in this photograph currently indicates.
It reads 1910 g
